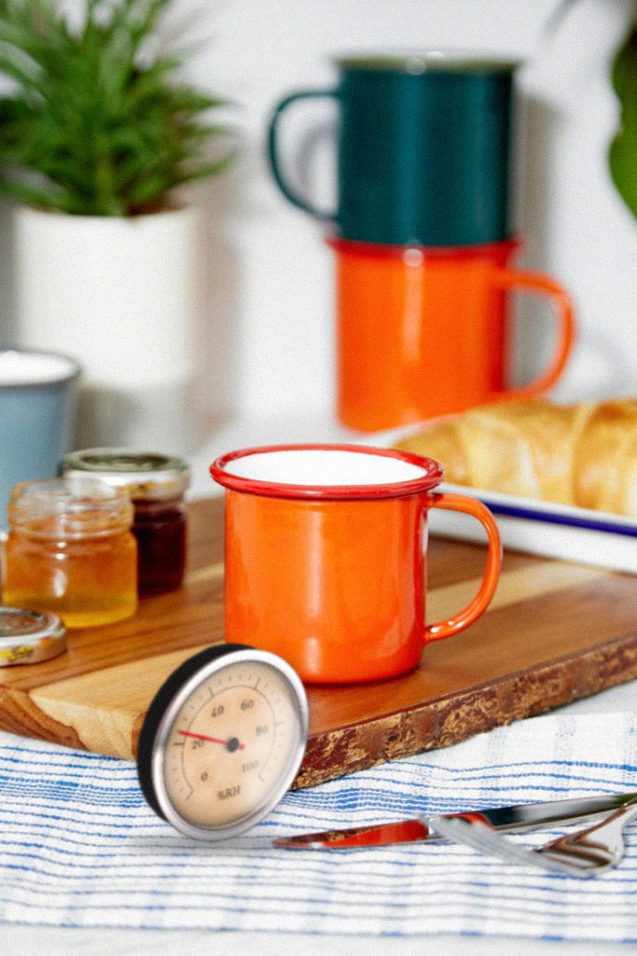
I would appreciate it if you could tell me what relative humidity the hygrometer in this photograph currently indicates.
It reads 24 %
